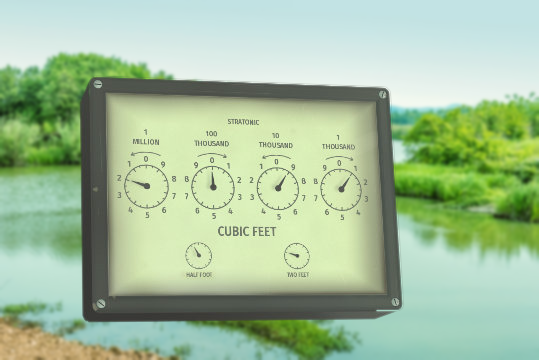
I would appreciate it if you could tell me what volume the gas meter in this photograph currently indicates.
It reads 199100 ft³
